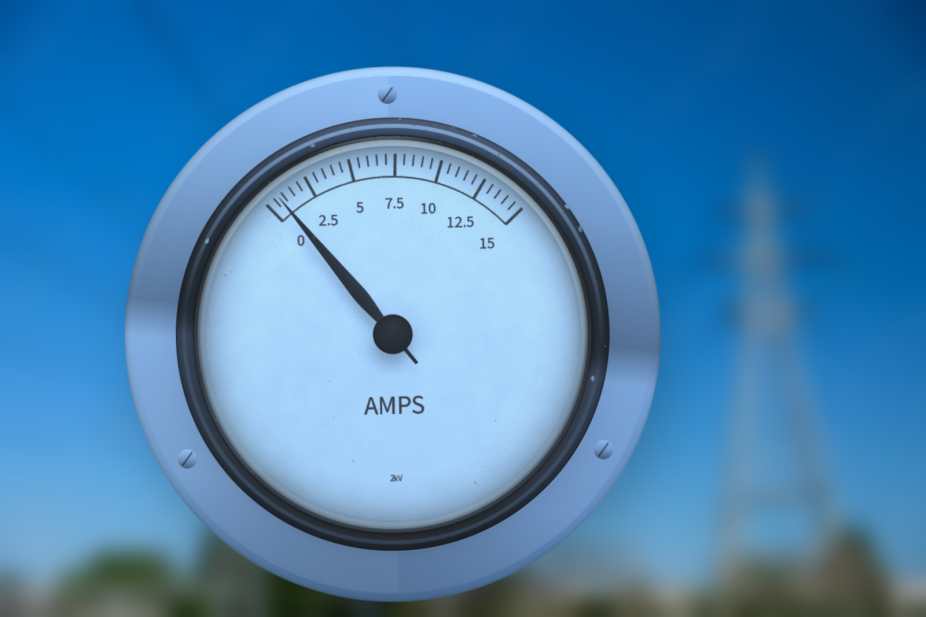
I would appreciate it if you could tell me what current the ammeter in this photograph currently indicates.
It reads 0.75 A
